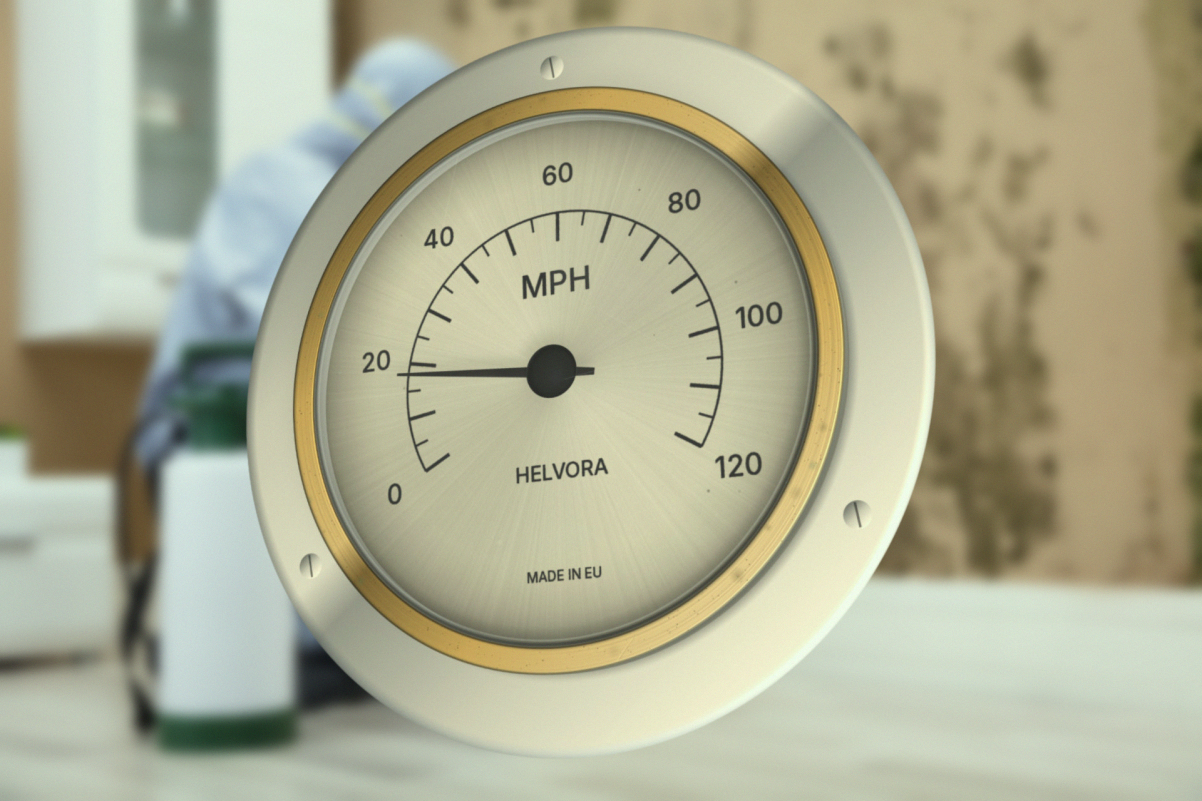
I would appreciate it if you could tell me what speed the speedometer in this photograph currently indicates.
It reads 17.5 mph
